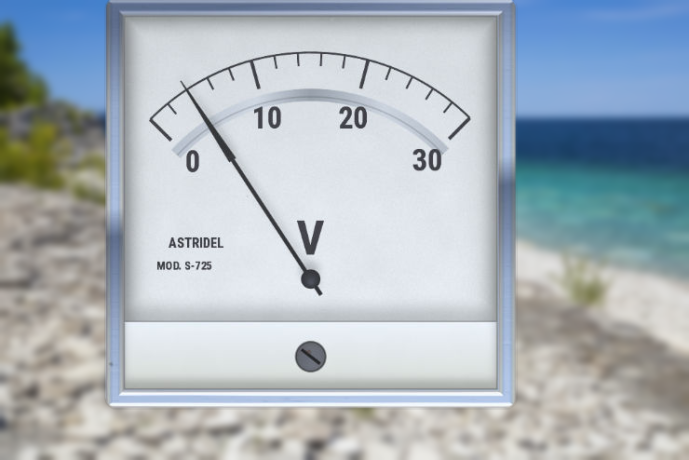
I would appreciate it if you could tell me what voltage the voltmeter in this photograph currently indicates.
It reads 4 V
